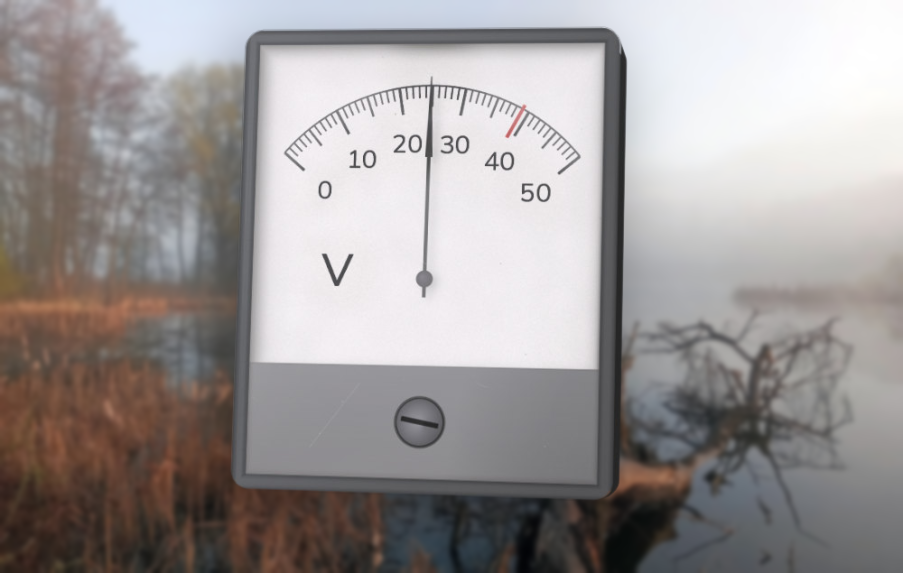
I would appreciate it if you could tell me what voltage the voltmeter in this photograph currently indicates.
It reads 25 V
